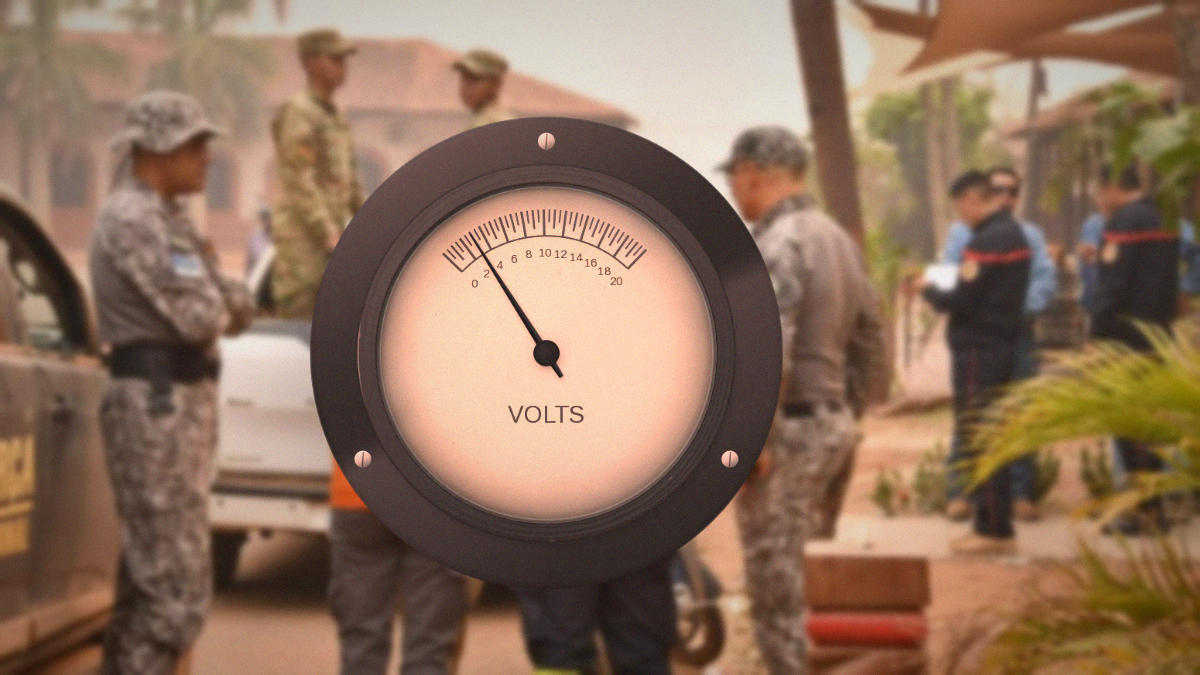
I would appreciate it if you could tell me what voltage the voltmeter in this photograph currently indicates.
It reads 3 V
